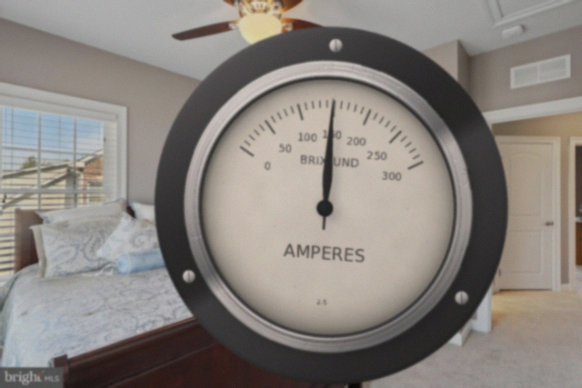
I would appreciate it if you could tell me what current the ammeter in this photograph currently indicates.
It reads 150 A
